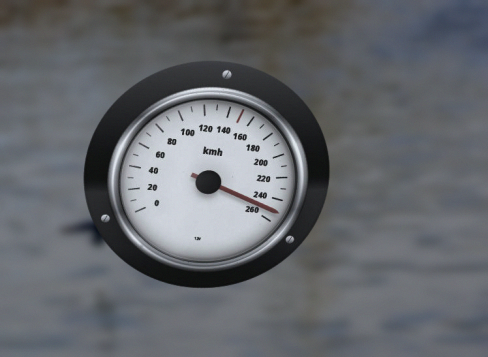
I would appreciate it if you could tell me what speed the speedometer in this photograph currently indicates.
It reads 250 km/h
